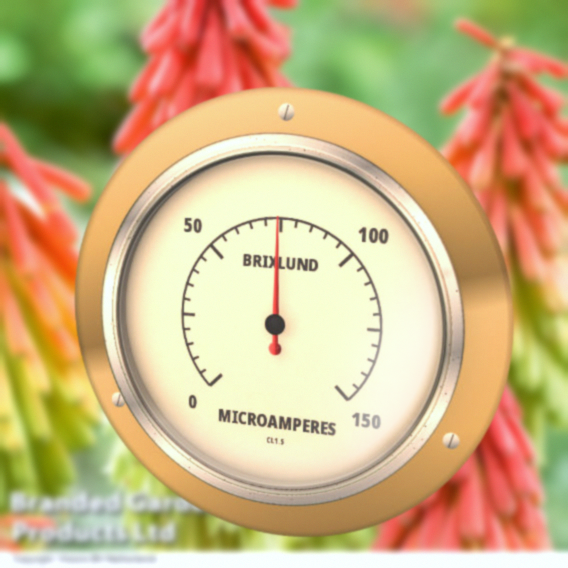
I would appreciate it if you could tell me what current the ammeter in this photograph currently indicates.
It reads 75 µA
